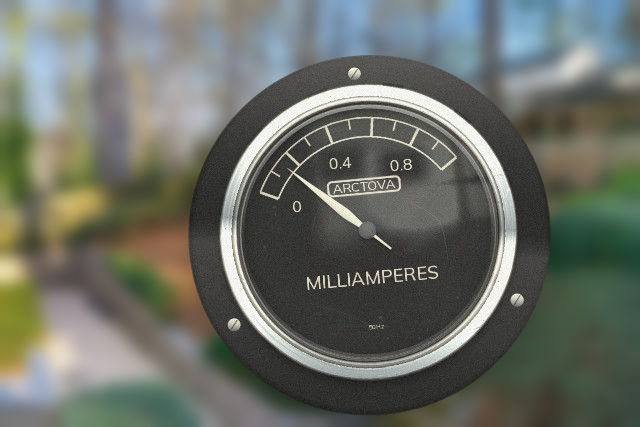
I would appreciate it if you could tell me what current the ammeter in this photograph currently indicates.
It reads 0.15 mA
